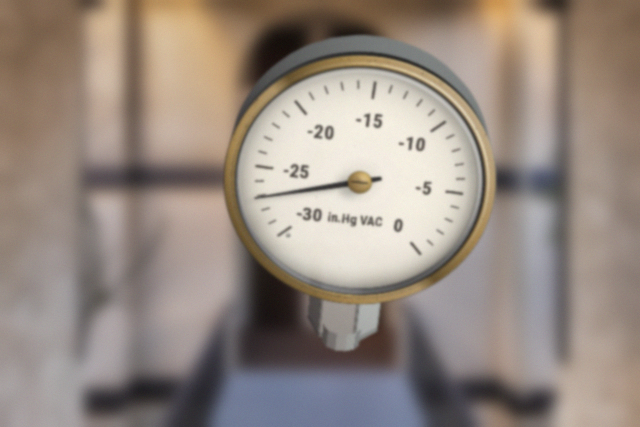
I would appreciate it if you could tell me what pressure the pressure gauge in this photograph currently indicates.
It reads -27 inHg
